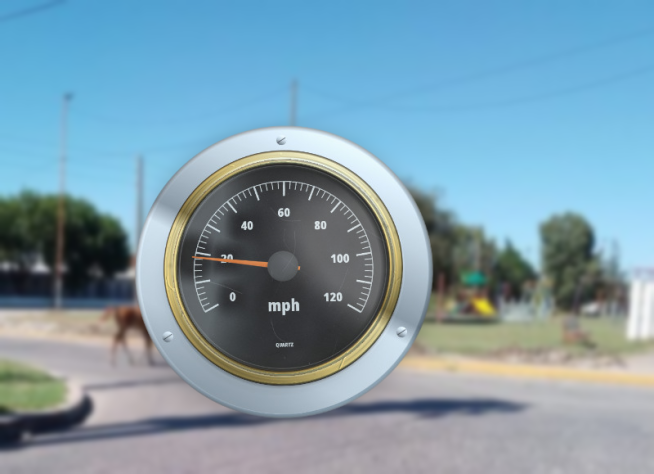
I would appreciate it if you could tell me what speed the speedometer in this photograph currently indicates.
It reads 18 mph
